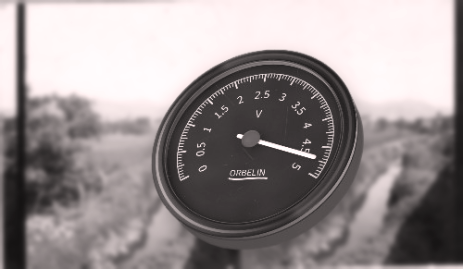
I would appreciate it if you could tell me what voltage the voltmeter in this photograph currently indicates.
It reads 4.75 V
